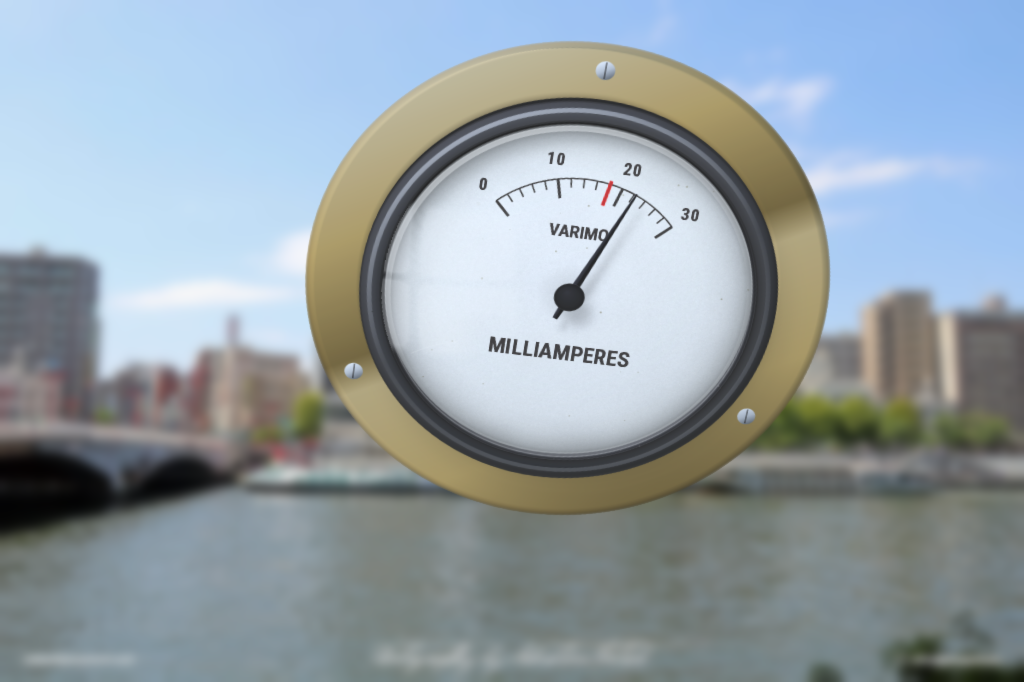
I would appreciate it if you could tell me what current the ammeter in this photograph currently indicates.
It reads 22 mA
